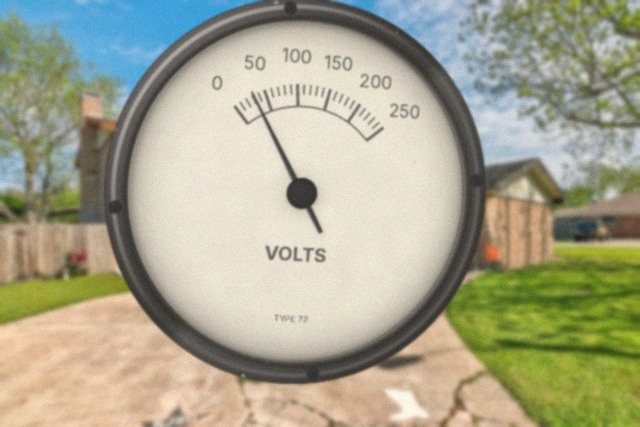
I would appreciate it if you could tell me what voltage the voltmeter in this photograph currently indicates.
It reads 30 V
